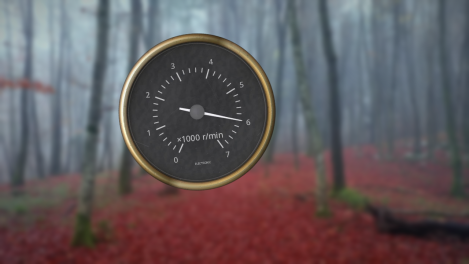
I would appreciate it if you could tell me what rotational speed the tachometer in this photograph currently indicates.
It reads 6000 rpm
